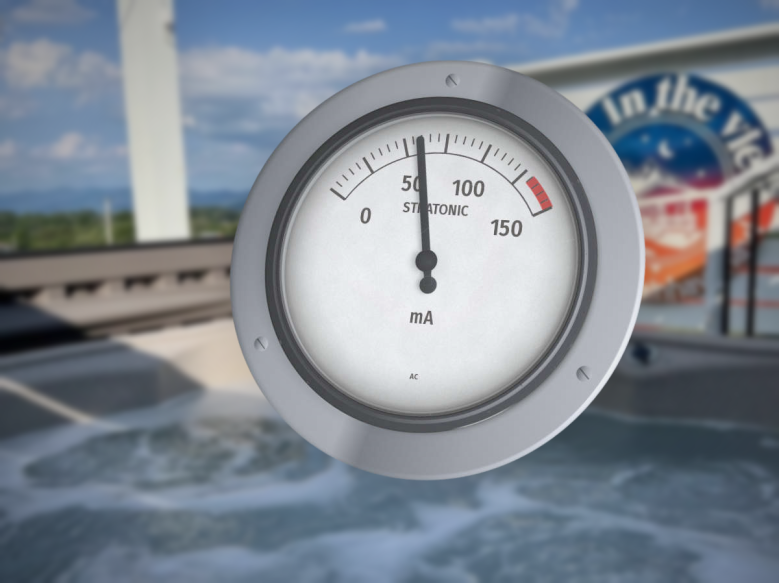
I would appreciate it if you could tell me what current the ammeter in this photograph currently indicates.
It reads 60 mA
